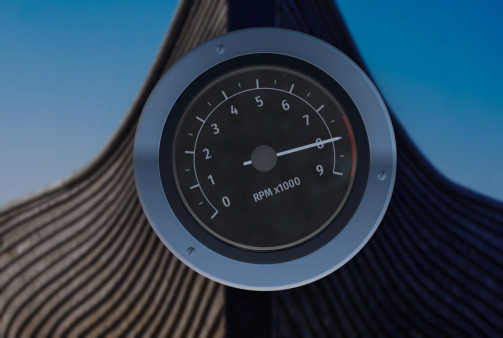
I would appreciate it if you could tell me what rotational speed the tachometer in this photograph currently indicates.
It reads 8000 rpm
